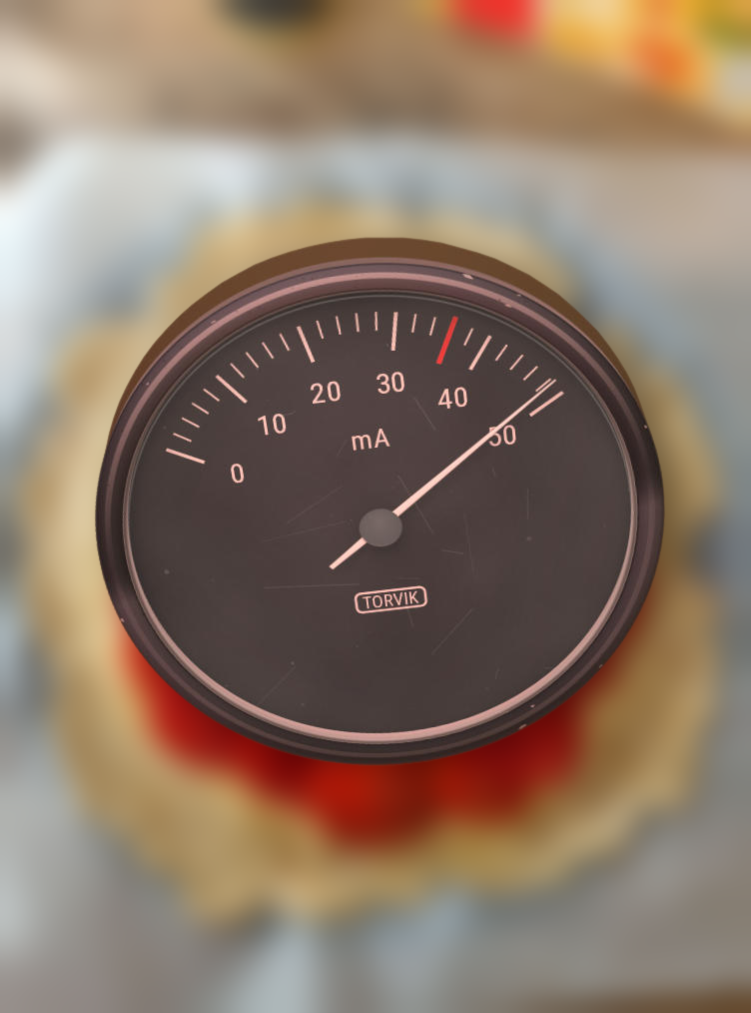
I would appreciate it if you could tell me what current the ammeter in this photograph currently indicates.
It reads 48 mA
